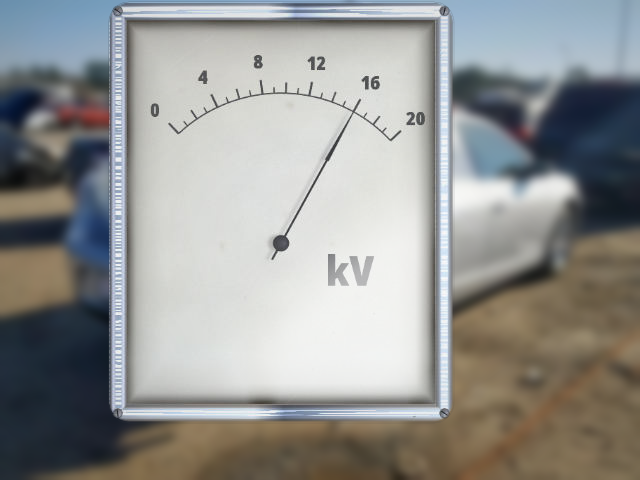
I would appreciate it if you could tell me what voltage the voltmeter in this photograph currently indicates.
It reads 16 kV
